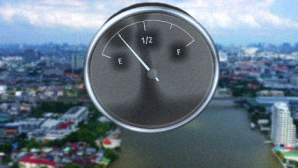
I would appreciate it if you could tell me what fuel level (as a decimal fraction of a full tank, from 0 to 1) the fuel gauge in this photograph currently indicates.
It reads 0.25
